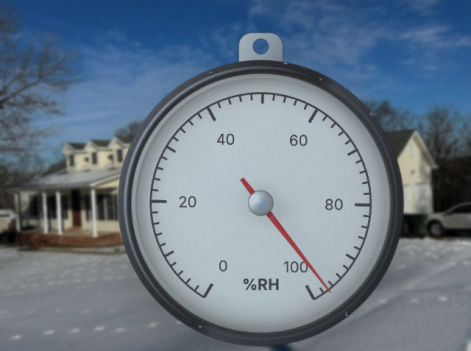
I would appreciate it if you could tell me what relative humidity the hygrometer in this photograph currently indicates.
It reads 97 %
